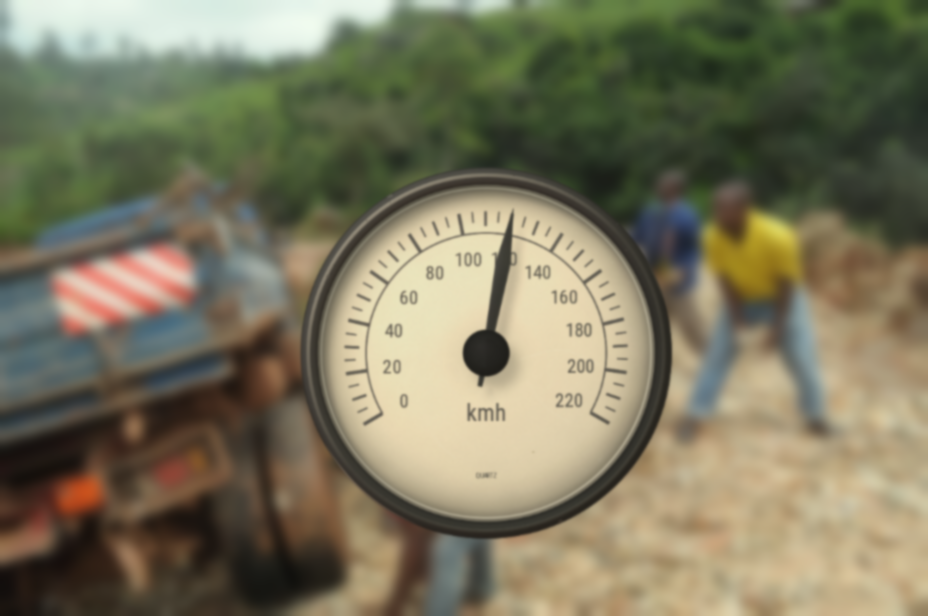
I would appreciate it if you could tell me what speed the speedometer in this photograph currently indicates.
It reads 120 km/h
